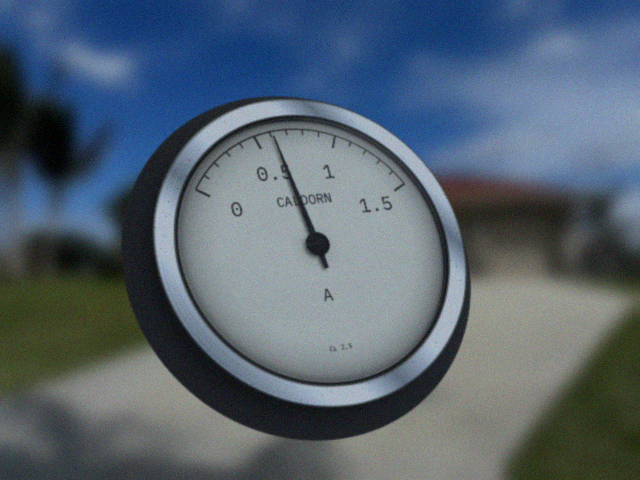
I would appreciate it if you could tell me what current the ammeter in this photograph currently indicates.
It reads 0.6 A
